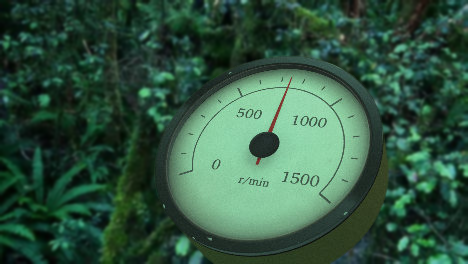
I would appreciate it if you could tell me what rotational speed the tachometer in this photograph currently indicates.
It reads 750 rpm
